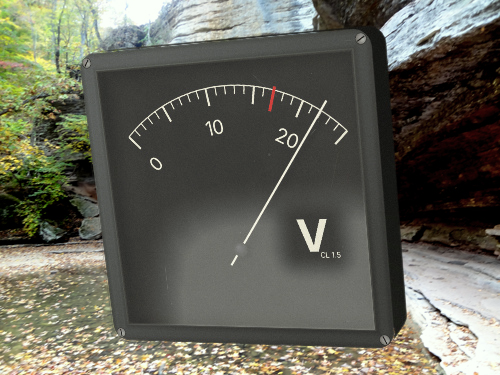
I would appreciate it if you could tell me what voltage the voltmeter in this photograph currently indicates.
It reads 22 V
